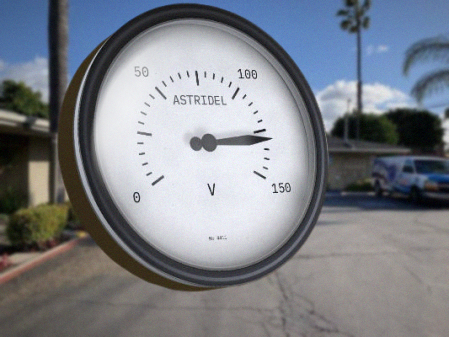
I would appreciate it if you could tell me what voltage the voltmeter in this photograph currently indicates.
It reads 130 V
